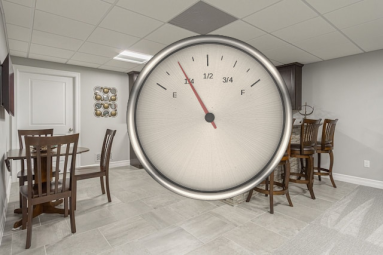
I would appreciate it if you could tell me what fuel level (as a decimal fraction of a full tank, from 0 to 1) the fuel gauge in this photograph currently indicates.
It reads 0.25
